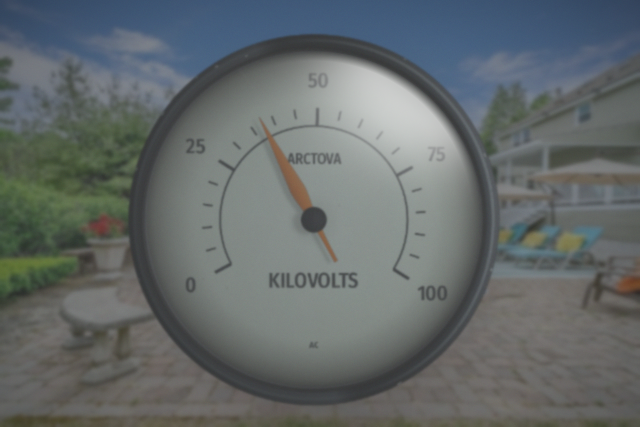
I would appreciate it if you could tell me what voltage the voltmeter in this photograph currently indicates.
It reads 37.5 kV
